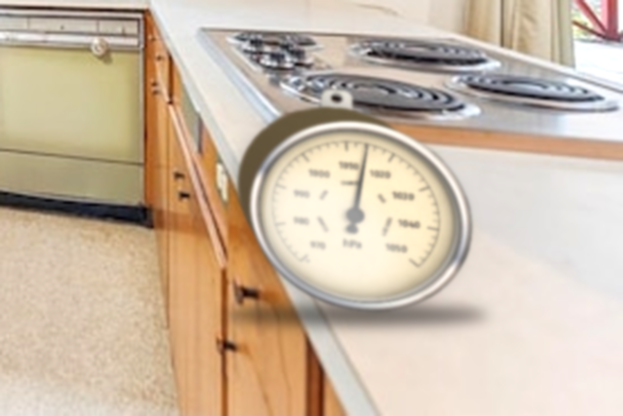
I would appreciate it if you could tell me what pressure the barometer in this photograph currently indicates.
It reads 1014 hPa
